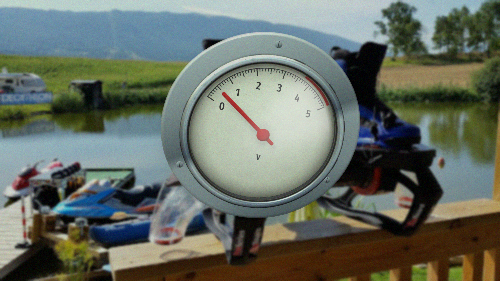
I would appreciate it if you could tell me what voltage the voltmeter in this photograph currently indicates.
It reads 0.5 V
